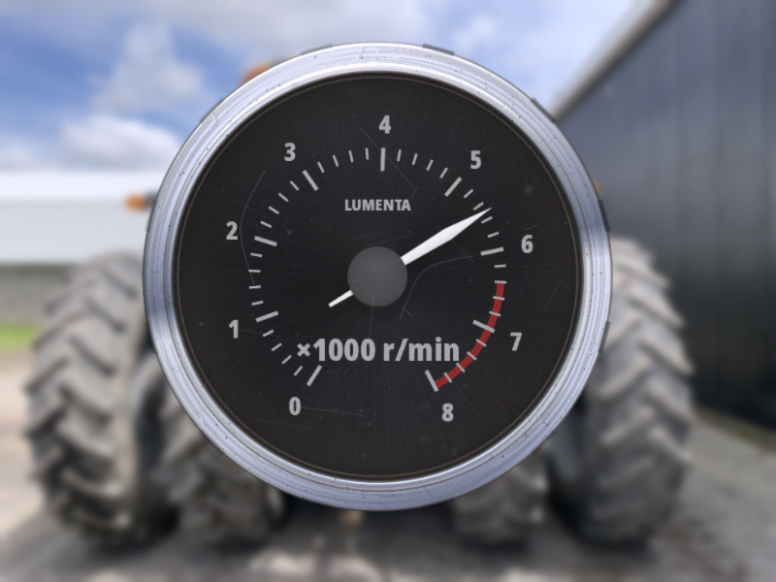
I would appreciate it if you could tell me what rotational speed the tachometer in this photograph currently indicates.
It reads 5500 rpm
